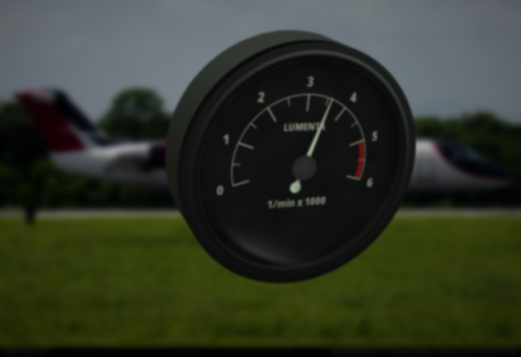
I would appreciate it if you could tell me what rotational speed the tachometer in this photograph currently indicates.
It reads 3500 rpm
